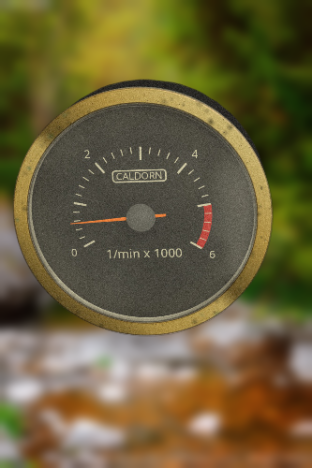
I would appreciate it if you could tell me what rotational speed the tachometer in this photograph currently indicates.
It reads 600 rpm
